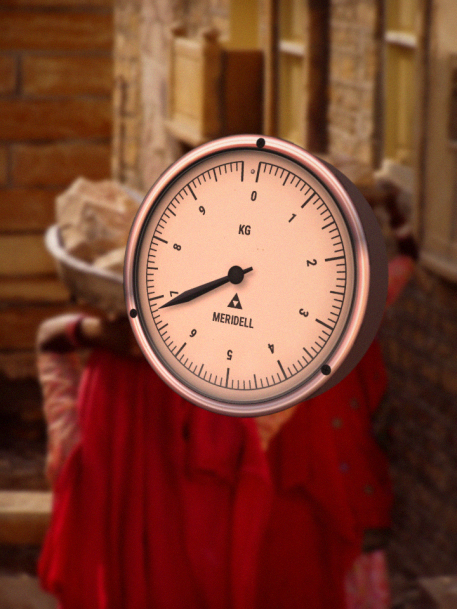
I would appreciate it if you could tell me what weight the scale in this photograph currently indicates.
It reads 6.8 kg
